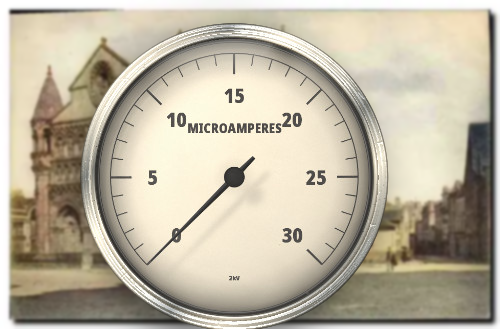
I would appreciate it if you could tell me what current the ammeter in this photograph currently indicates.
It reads 0 µA
